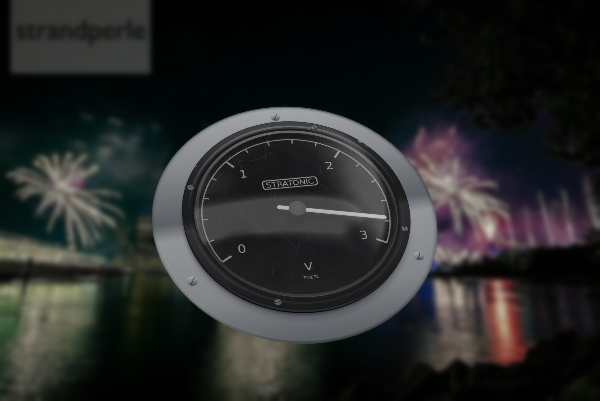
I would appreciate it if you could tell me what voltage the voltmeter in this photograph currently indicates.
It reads 2.8 V
